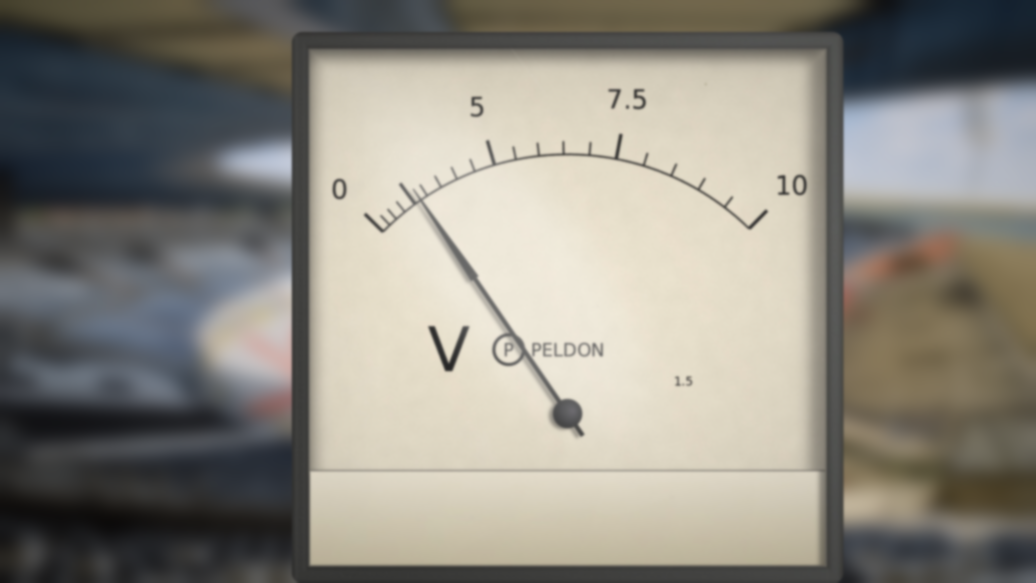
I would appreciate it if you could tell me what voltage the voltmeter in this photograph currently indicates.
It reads 2.75 V
